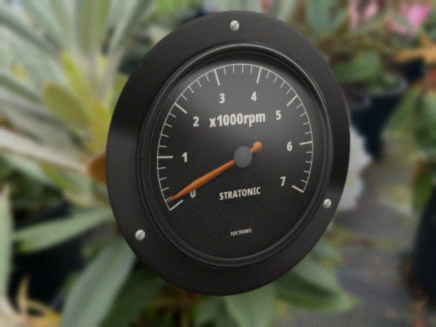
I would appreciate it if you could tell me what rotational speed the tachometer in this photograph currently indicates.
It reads 200 rpm
